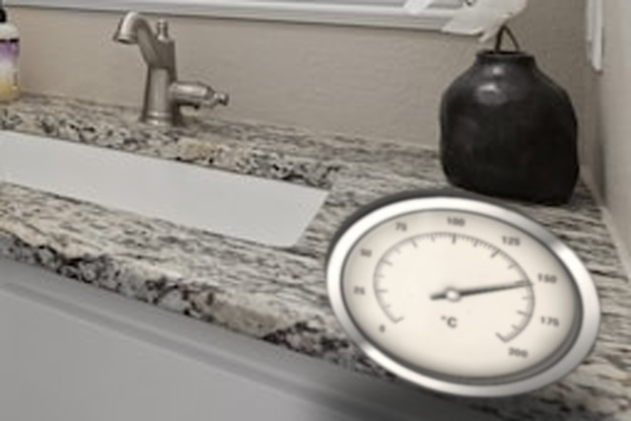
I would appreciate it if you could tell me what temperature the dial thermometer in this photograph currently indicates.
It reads 150 °C
